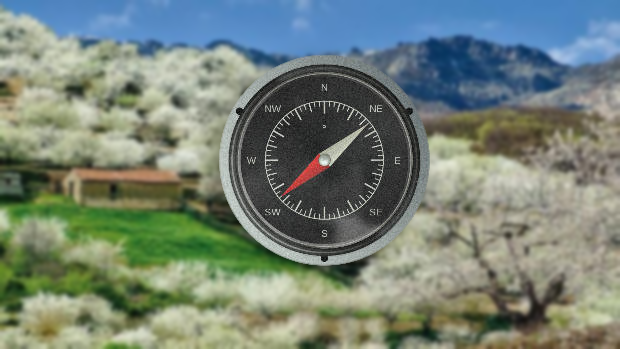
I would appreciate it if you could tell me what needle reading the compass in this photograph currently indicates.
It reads 230 °
